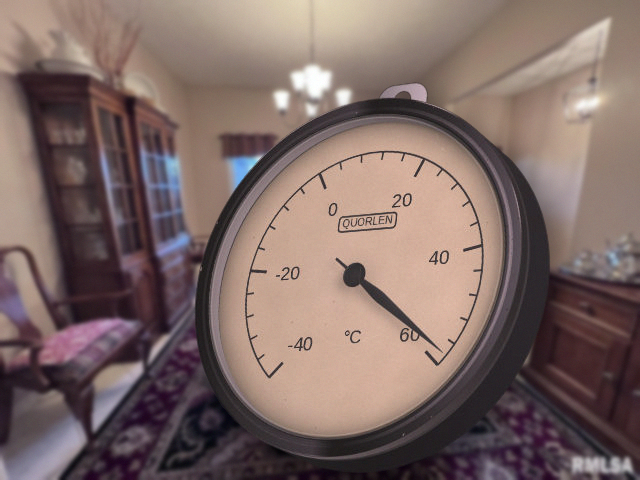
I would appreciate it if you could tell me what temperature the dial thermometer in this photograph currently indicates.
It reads 58 °C
